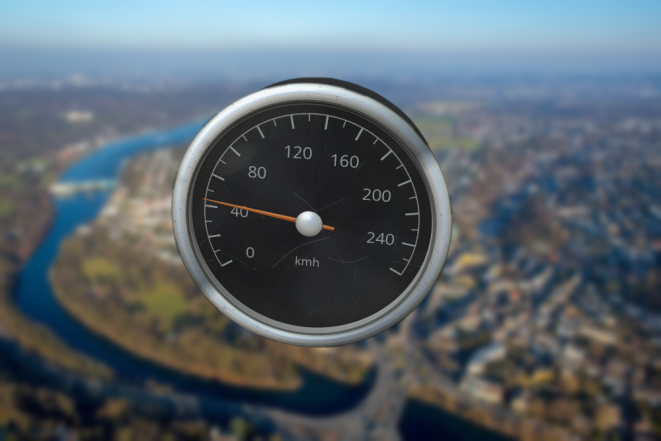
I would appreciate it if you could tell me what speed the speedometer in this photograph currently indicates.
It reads 45 km/h
